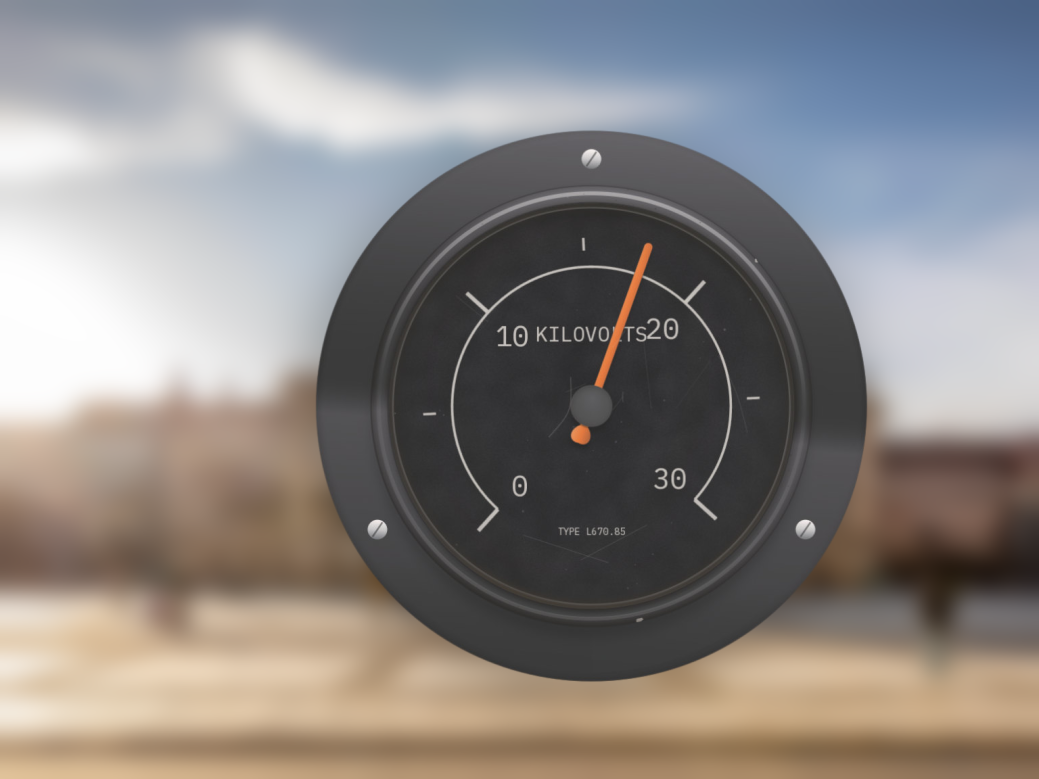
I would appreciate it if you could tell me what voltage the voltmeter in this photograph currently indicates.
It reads 17.5 kV
